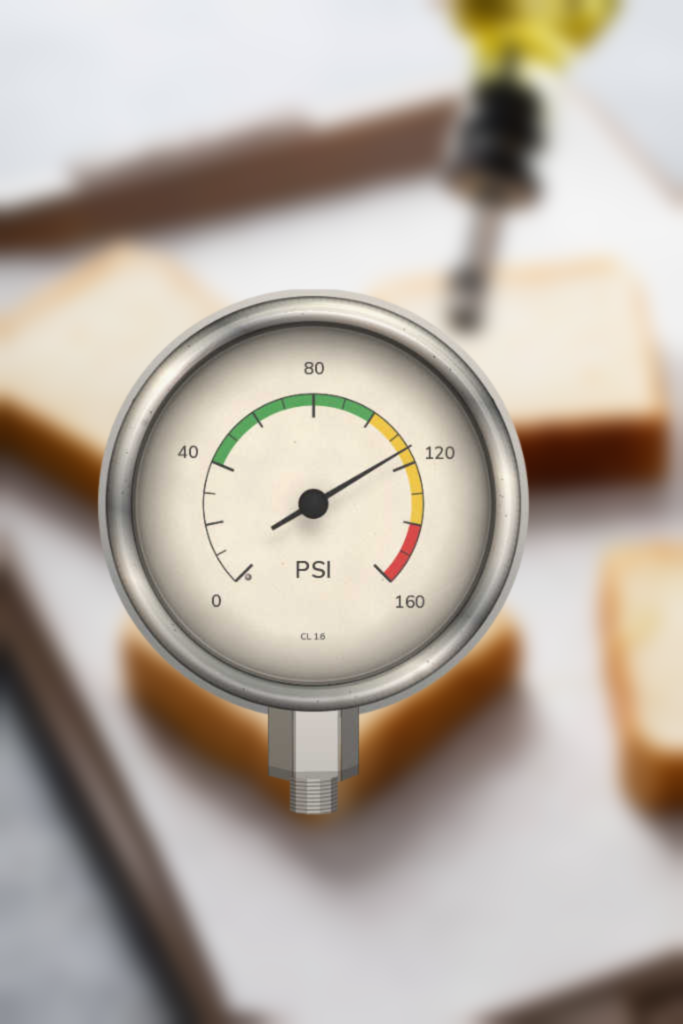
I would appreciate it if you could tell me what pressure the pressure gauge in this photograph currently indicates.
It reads 115 psi
